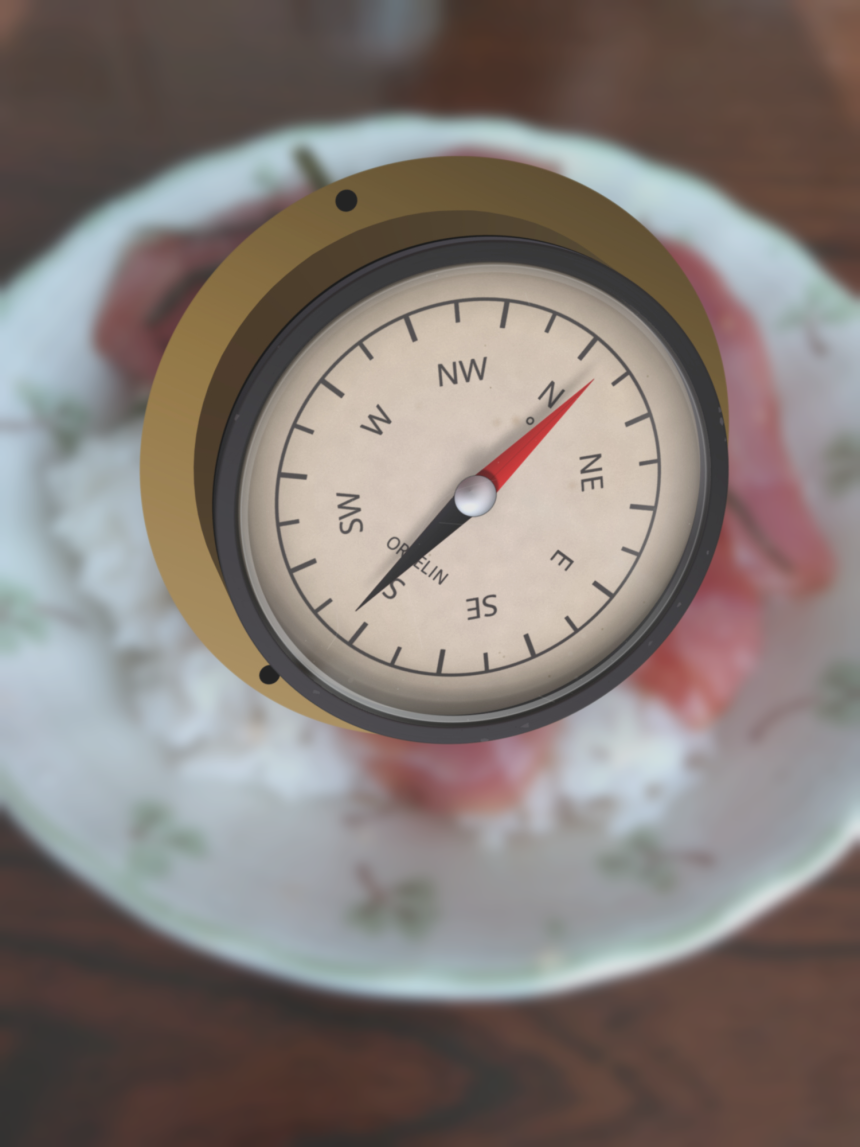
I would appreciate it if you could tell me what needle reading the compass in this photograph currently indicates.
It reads 7.5 °
